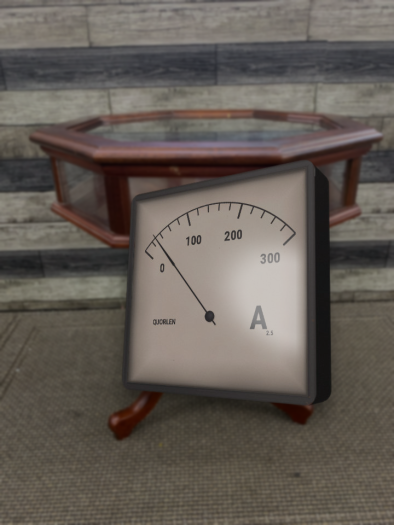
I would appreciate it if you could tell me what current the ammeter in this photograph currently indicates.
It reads 30 A
